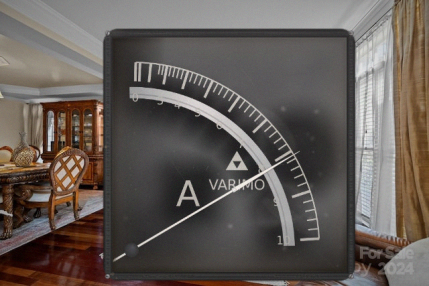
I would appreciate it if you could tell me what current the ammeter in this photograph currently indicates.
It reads 8.1 A
